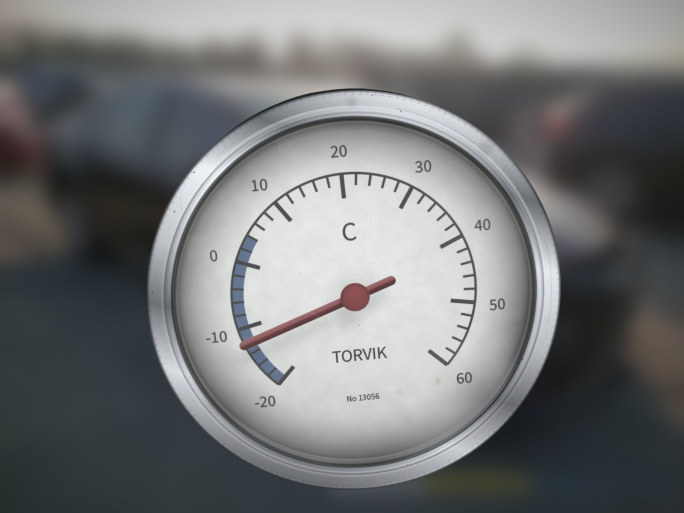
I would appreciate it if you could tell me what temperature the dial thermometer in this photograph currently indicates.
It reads -12 °C
